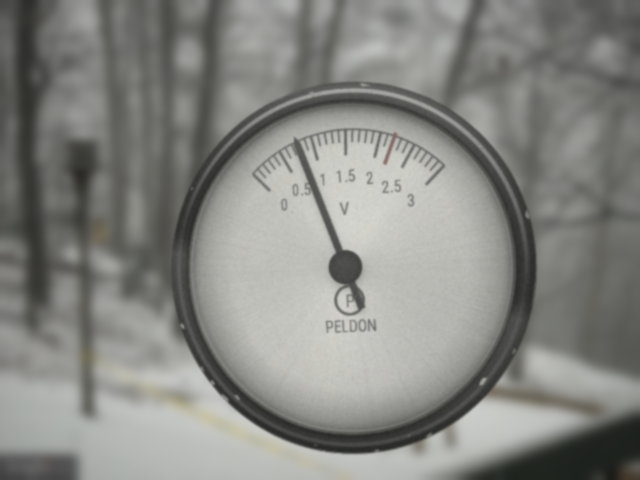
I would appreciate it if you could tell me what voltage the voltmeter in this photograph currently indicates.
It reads 0.8 V
